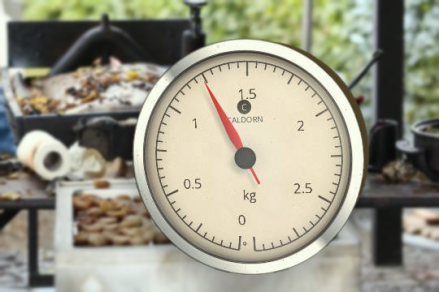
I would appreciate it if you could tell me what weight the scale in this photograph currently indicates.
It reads 1.25 kg
